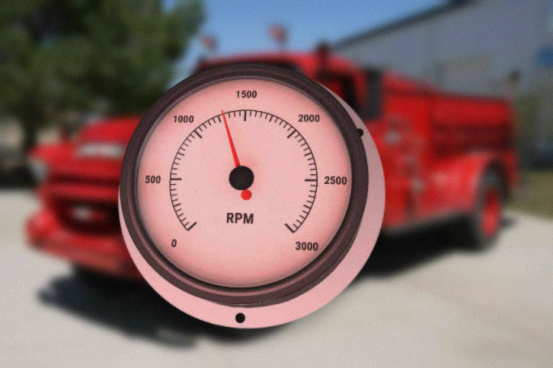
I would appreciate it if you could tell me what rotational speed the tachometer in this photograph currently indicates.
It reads 1300 rpm
